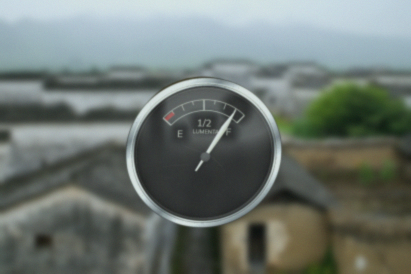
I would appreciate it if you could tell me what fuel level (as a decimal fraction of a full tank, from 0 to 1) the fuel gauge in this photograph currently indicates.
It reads 0.875
